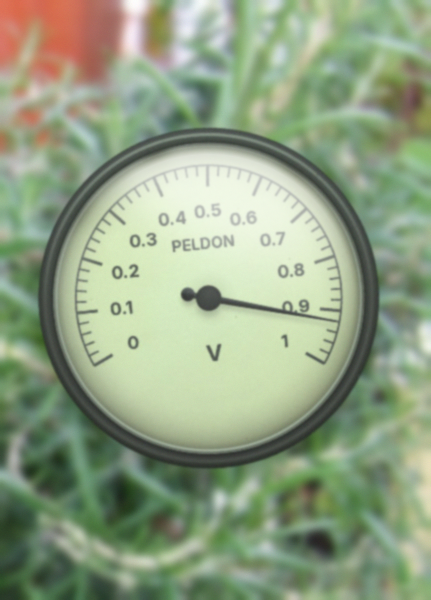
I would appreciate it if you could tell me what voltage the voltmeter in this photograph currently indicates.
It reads 0.92 V
